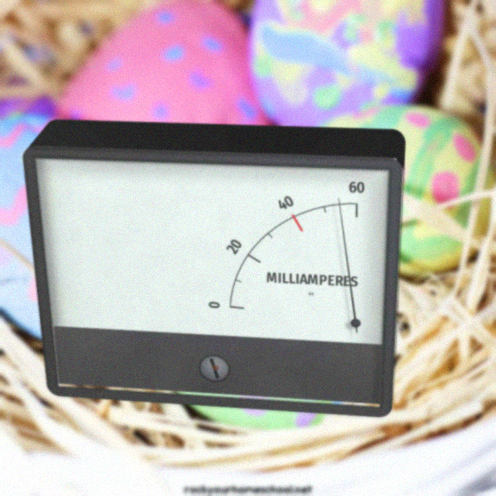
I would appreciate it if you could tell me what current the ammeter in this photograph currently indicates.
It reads 55 mA
